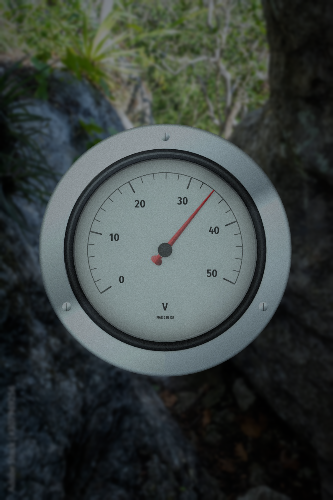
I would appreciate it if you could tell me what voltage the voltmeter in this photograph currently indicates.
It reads 34 V
